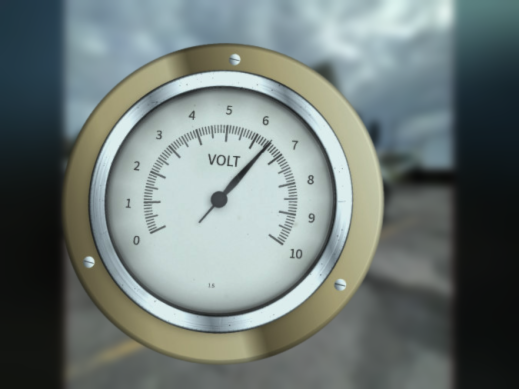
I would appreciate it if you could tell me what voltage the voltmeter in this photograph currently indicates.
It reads 6.5 V
